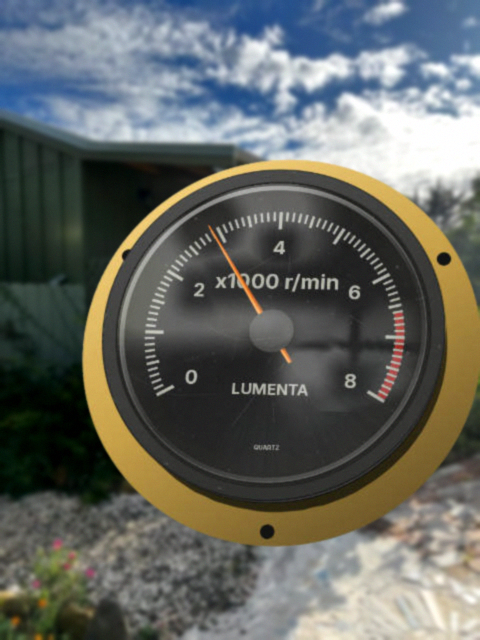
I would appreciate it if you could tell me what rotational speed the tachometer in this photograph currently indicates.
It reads 2900 rpm
